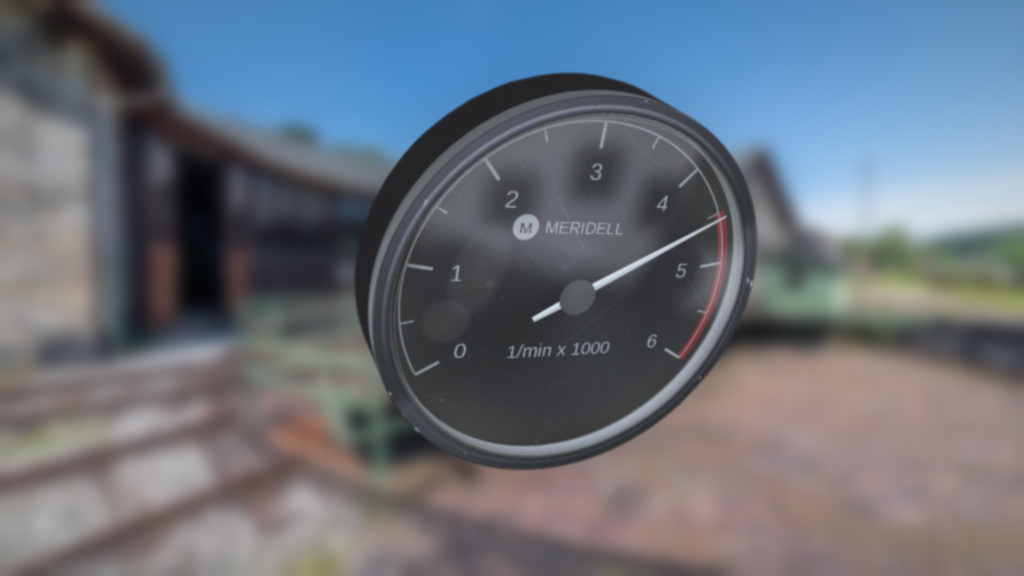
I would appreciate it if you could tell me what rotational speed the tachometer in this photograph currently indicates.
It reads 4500 rpm
